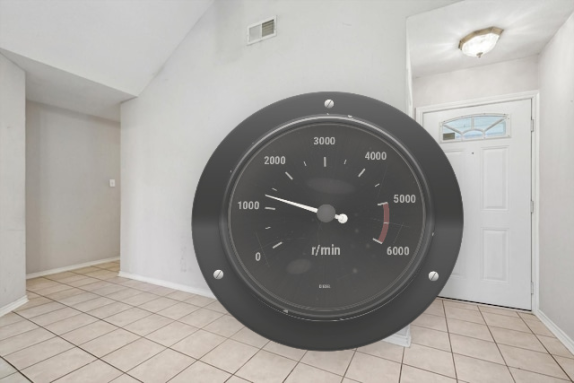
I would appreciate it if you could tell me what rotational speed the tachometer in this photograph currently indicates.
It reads 1250 rpm
